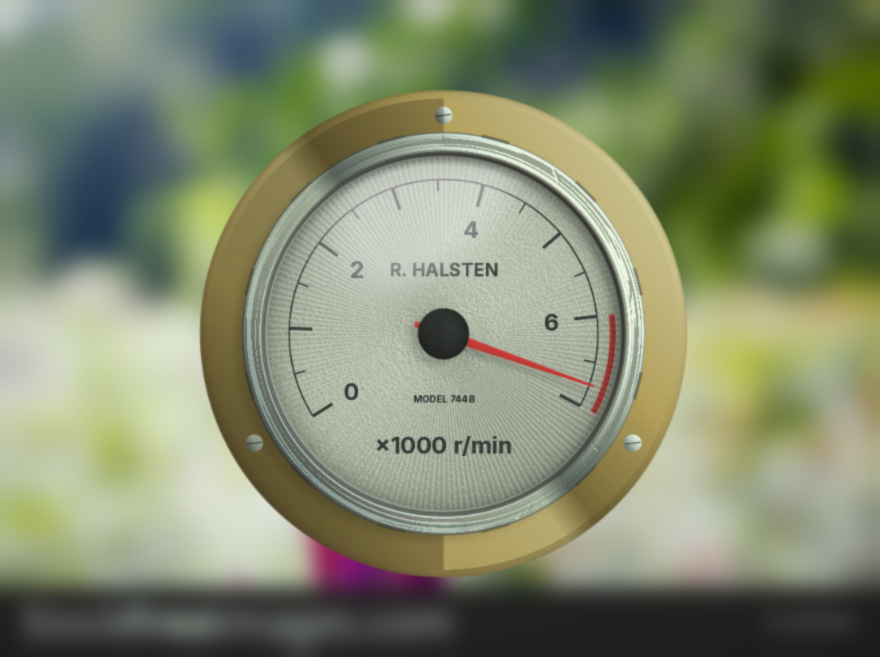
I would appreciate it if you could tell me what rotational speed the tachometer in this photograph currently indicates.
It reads 6750 rpm
